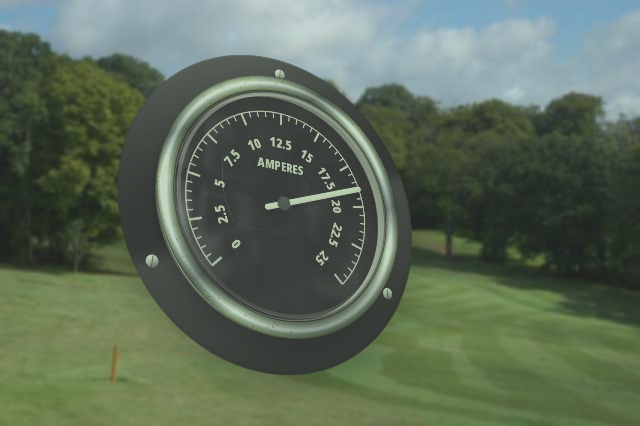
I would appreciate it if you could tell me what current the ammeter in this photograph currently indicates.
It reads 19 A
